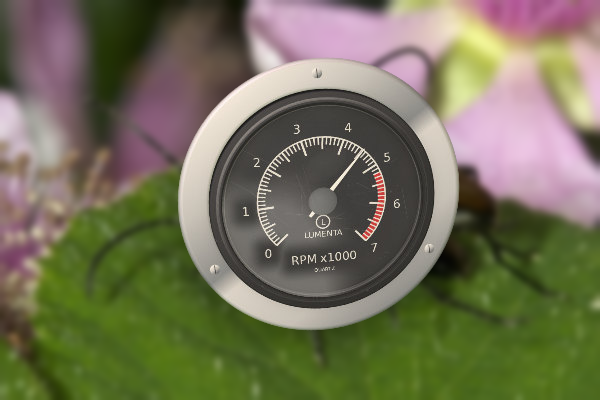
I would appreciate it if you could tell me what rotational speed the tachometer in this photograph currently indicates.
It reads 4500 rpm
